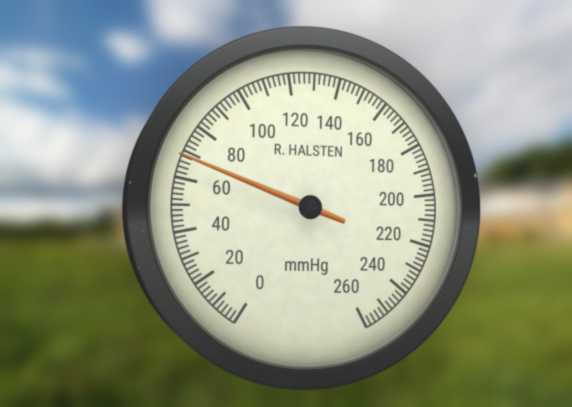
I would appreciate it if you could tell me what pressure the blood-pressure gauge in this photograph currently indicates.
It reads 68 mmHg
